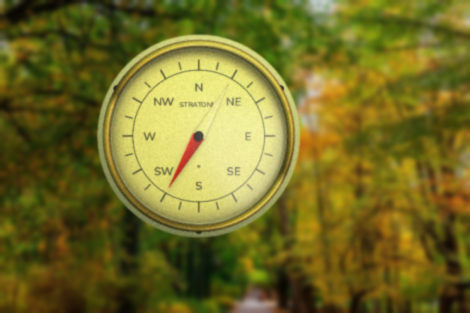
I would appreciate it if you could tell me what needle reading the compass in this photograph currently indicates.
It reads 210 °
